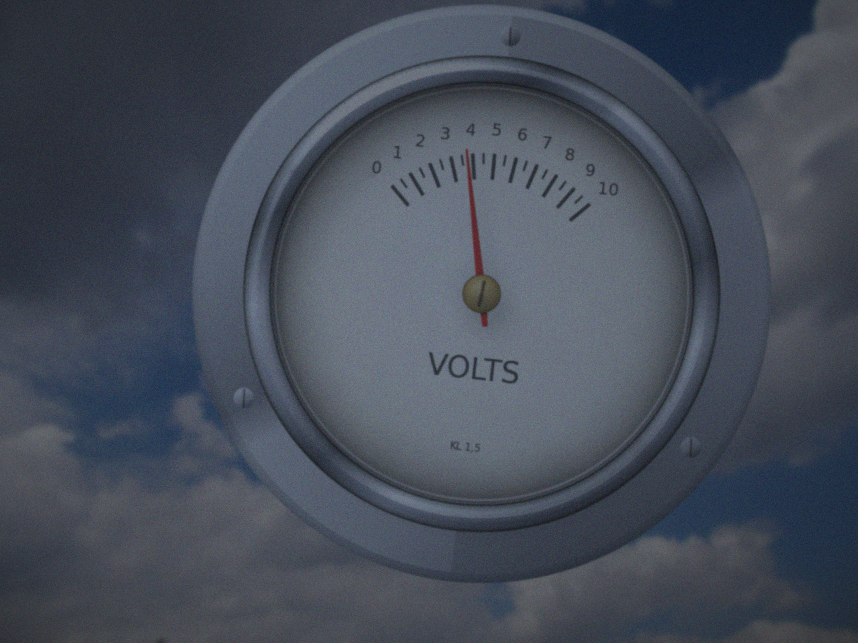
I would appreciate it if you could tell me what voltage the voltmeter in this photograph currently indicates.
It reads 3.75 V
